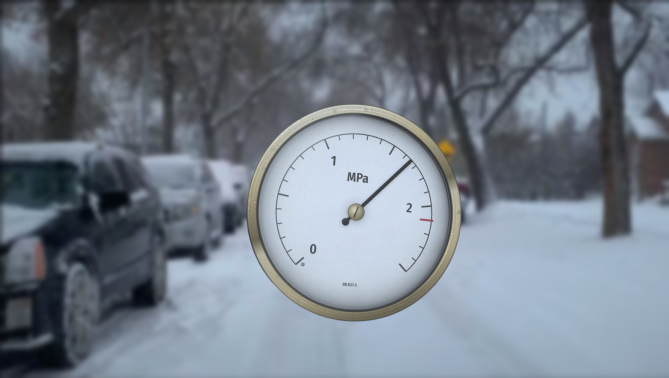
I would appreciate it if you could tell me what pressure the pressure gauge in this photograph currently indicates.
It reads 1.65 MPa
